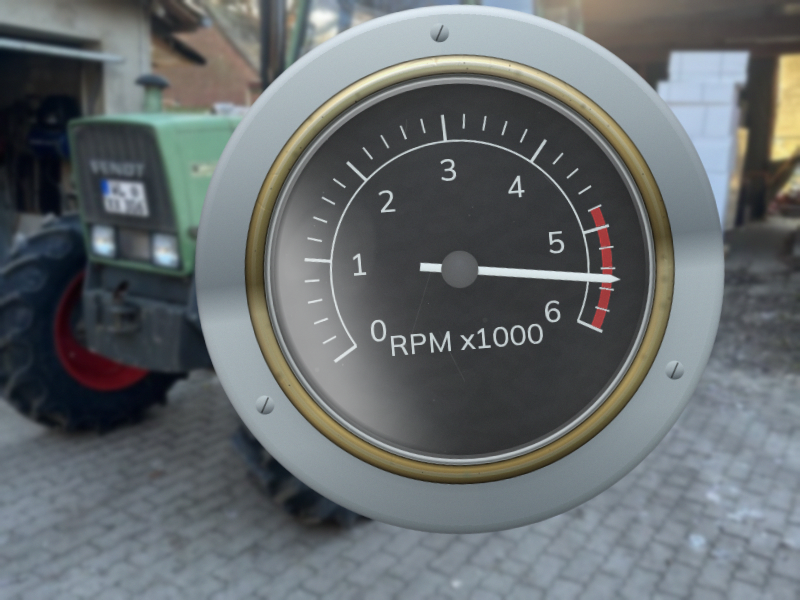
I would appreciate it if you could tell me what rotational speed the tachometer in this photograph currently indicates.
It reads 5500 rpm
